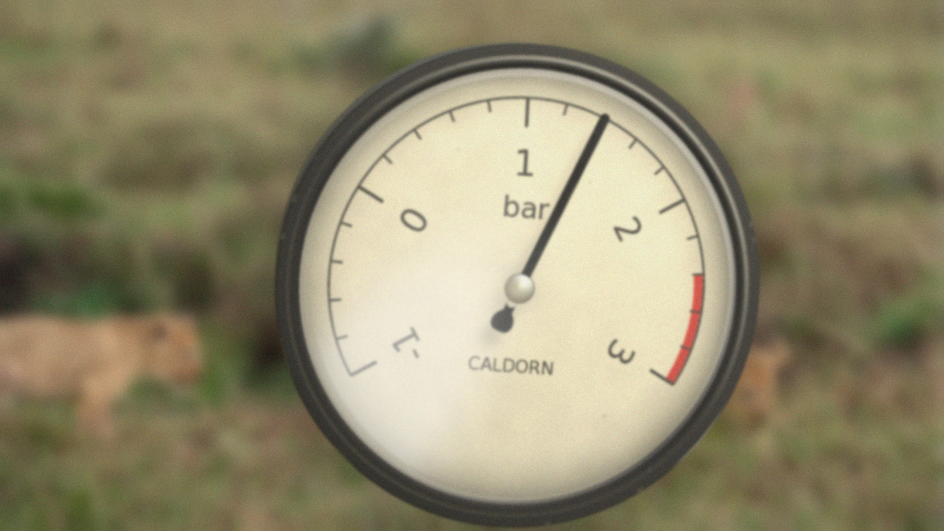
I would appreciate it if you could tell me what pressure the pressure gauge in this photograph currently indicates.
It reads 1.4 bar
